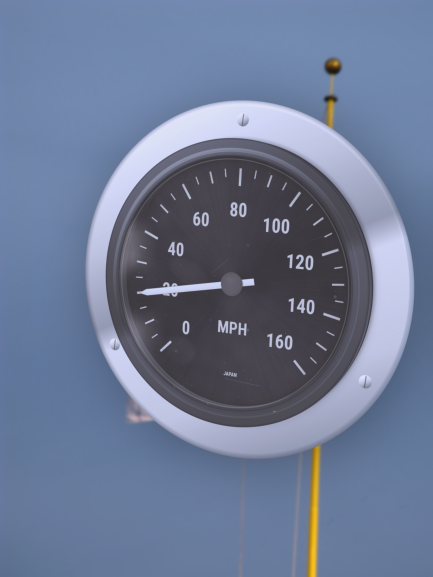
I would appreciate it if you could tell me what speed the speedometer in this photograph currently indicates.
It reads 20 mph
